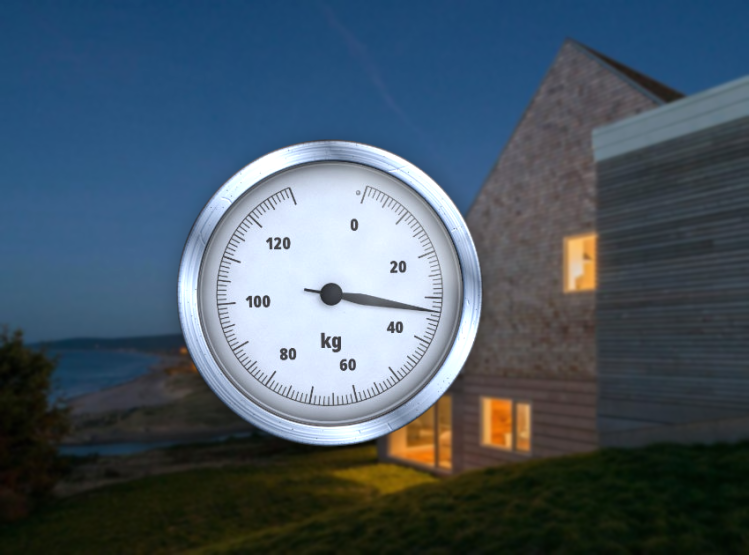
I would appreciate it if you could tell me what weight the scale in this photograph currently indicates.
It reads 33 kg
